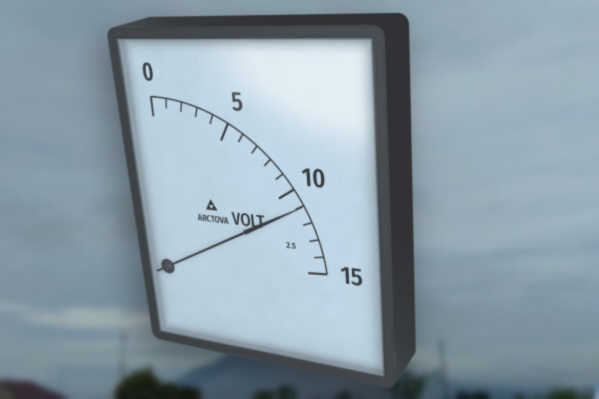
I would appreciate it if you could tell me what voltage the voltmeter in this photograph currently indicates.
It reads 11 V
